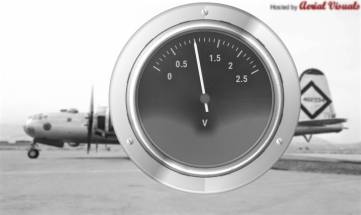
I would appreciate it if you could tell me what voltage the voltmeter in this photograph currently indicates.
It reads 1 V
